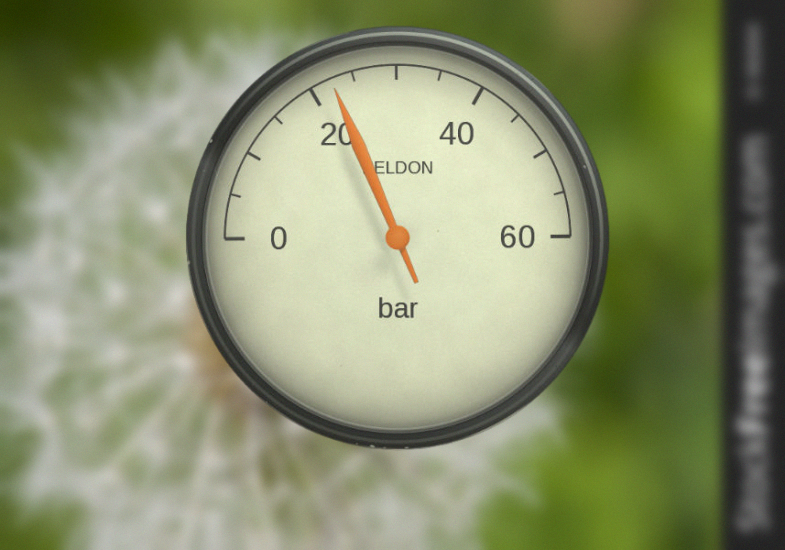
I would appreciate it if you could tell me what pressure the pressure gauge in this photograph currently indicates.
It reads 22.5 bar
